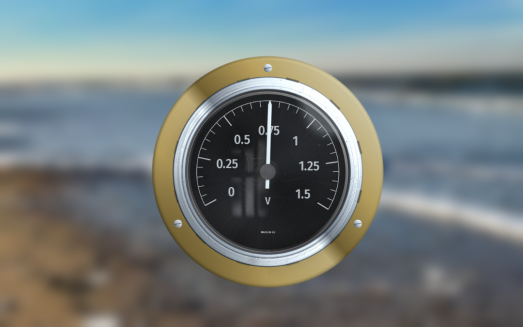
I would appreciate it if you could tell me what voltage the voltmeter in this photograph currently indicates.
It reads 0.75 V
